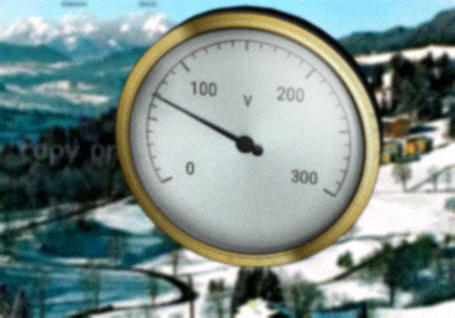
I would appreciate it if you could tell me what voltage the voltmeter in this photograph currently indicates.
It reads 70 V
